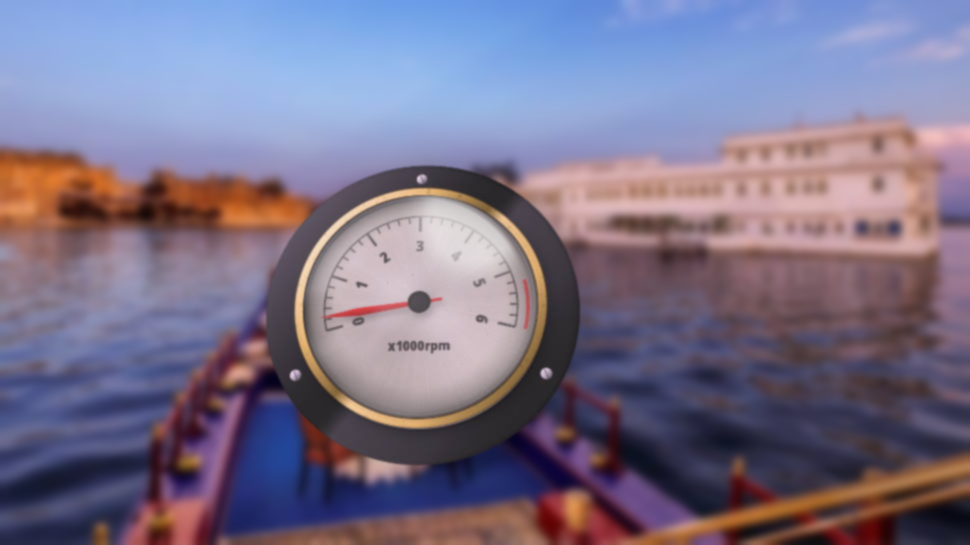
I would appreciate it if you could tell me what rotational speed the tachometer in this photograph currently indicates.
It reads 200 rpm
